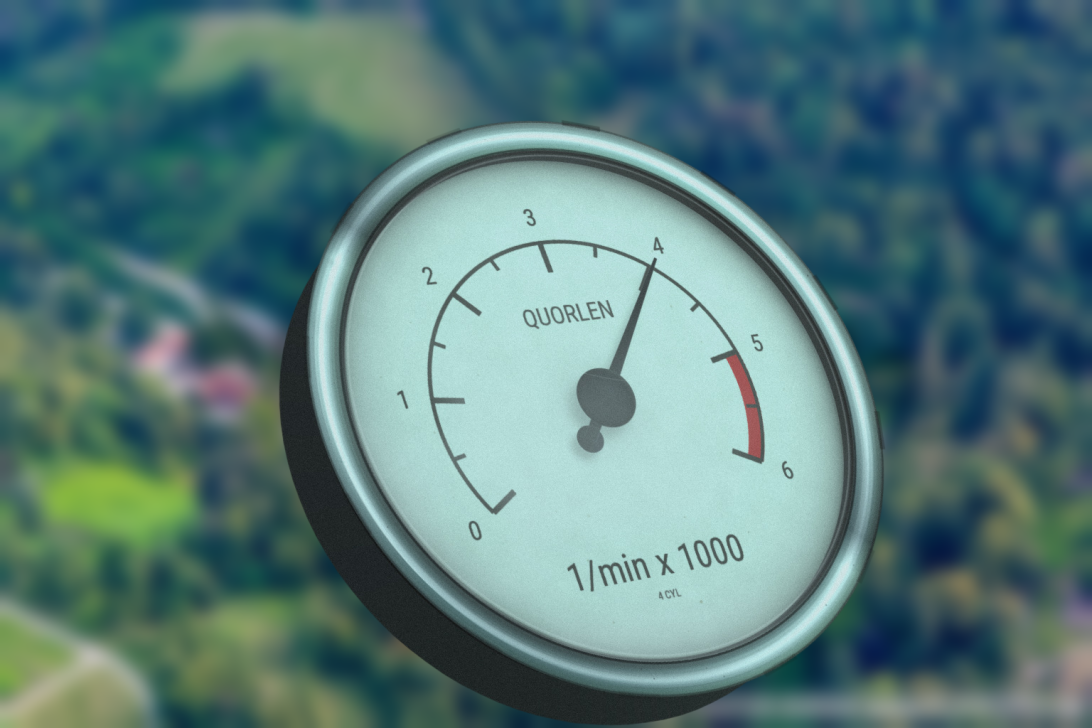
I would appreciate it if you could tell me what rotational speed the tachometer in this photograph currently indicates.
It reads 4000 rpm
